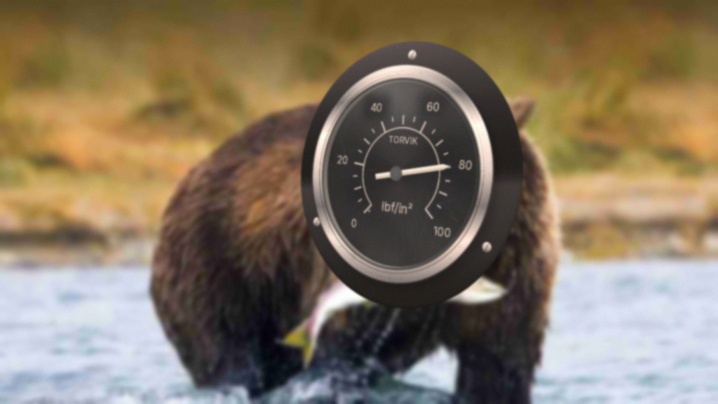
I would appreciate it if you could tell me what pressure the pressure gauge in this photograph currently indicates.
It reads 80 psi
